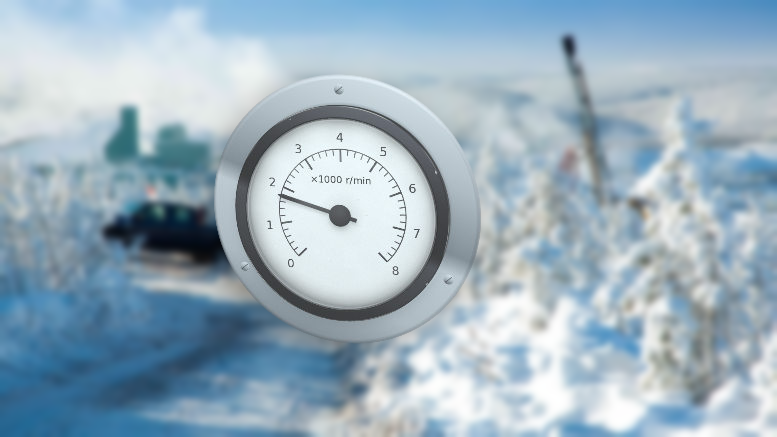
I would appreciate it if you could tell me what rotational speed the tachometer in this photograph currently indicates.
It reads 1800 rpm
